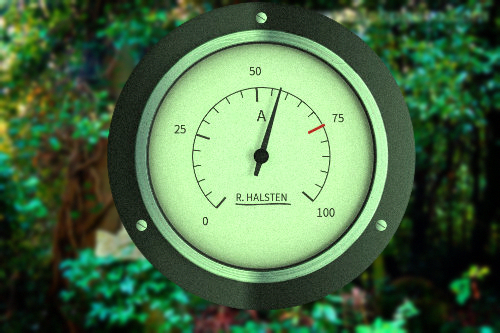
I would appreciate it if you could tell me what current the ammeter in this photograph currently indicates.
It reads 57.5 A
